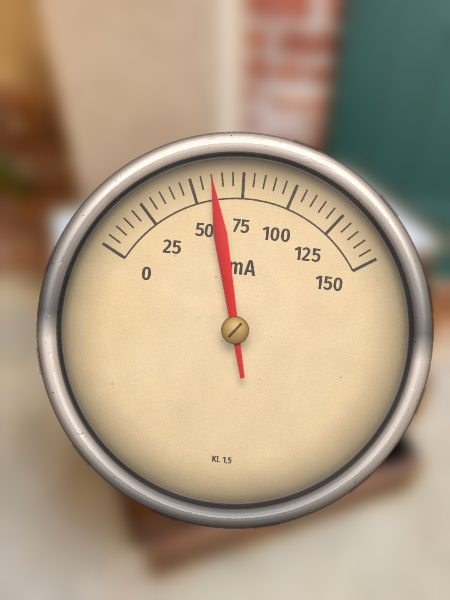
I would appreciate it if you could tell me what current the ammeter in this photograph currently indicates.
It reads 60 mA
